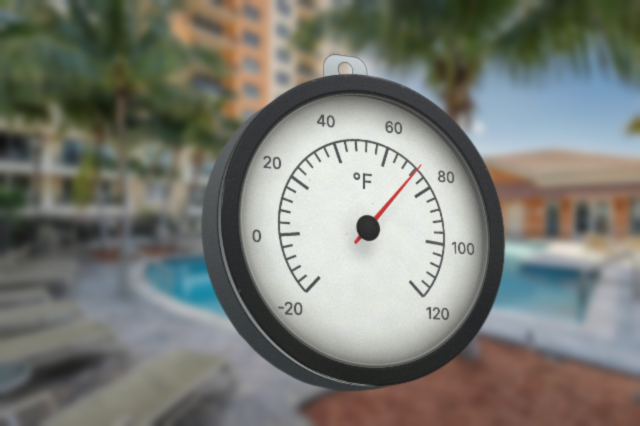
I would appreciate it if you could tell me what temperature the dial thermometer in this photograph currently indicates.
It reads 72 °F
